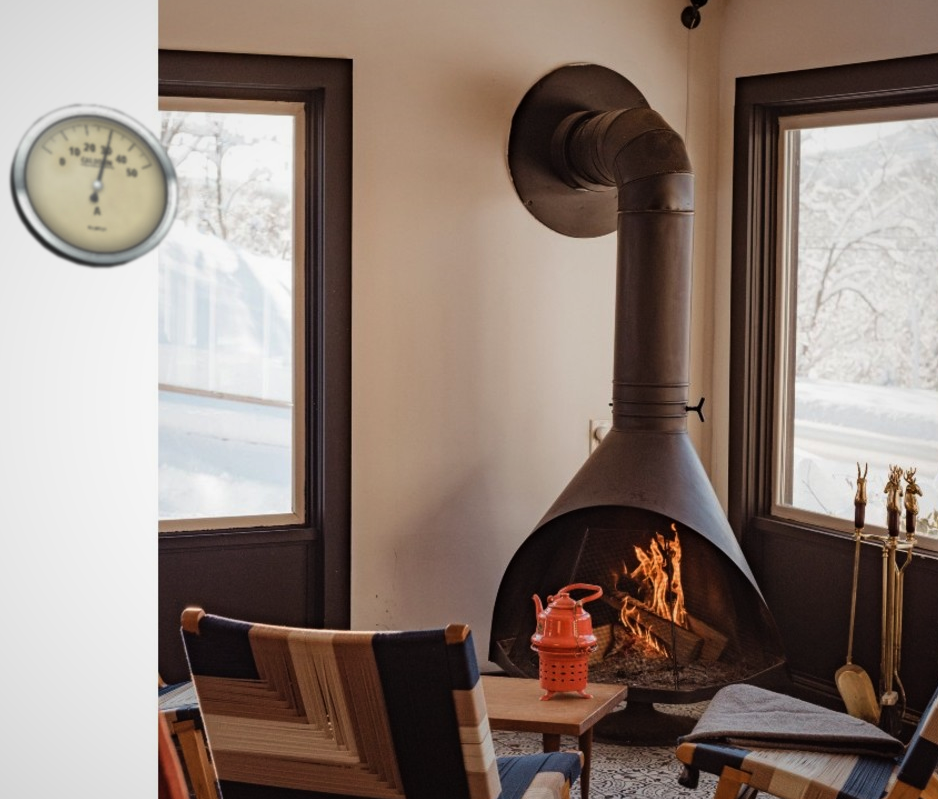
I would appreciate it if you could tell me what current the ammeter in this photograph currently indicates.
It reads 30 A
